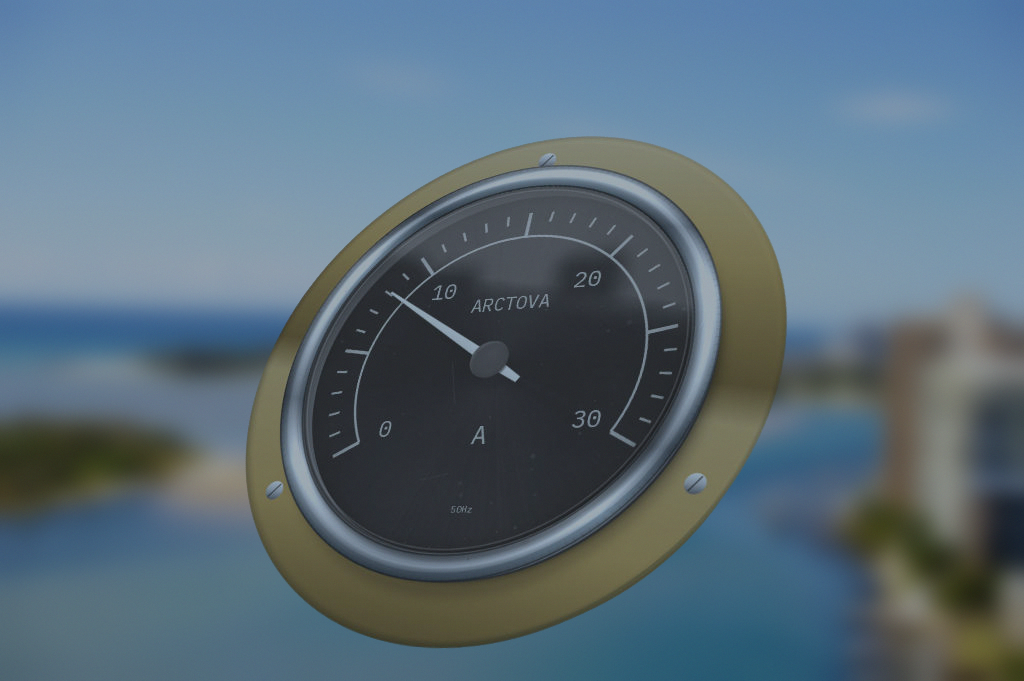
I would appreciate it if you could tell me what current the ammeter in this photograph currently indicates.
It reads 8 A
